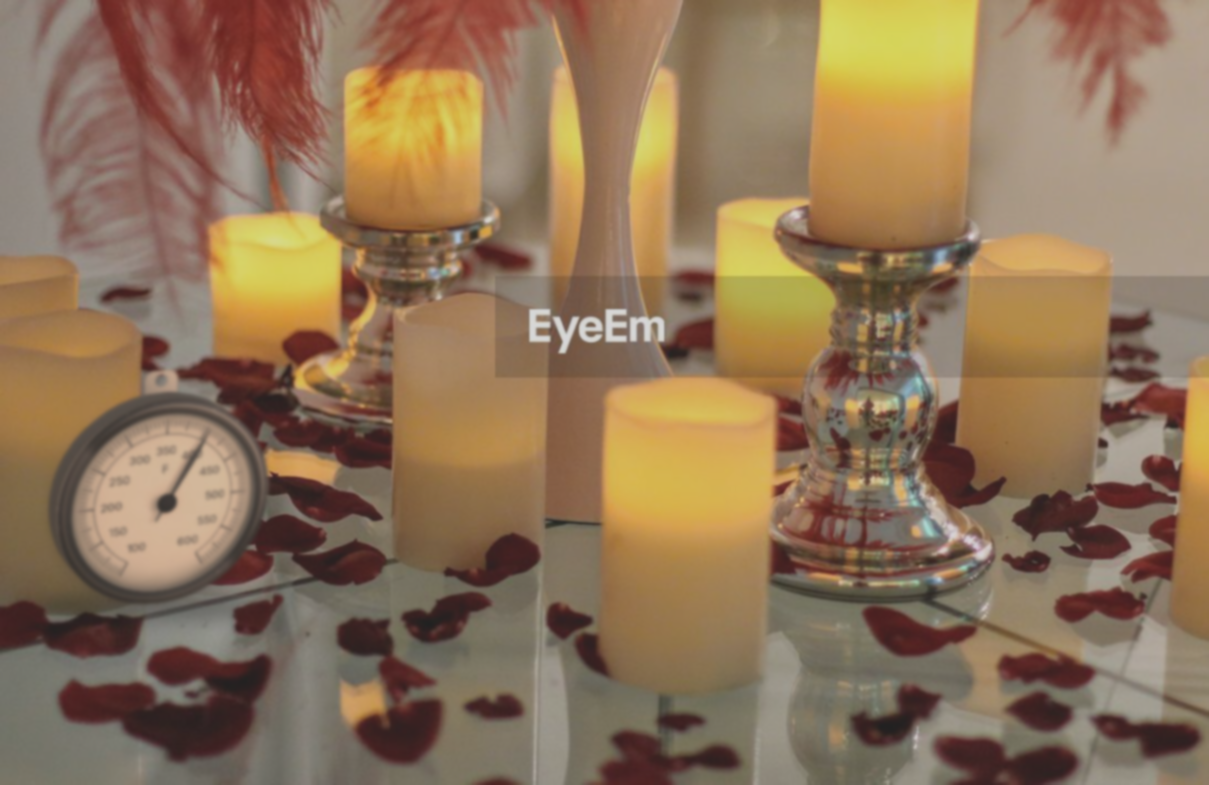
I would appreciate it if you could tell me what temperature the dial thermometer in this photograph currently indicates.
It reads 400 °F
